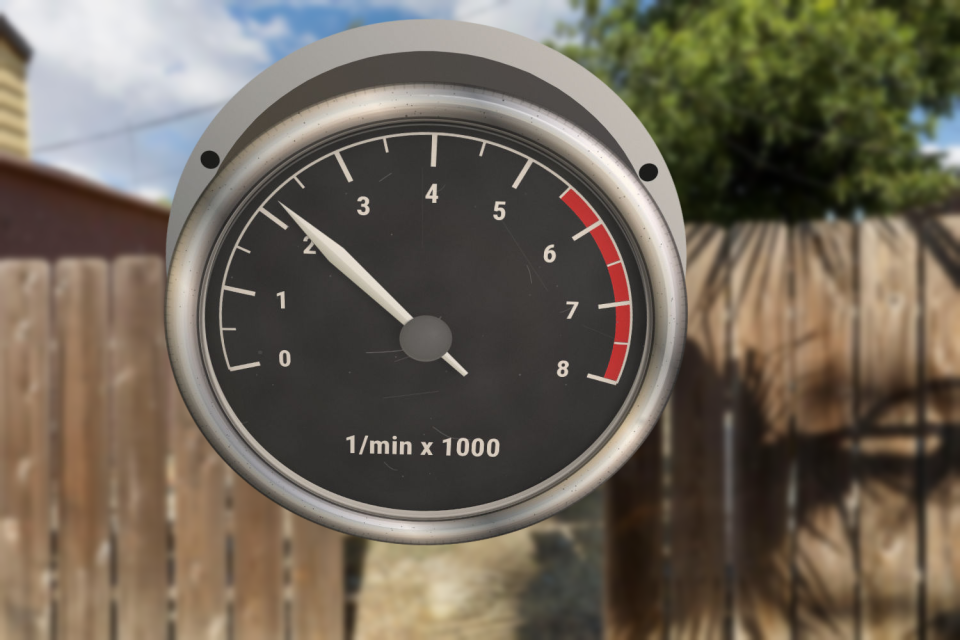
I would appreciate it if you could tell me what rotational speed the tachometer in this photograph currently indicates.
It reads 2250 rpm
